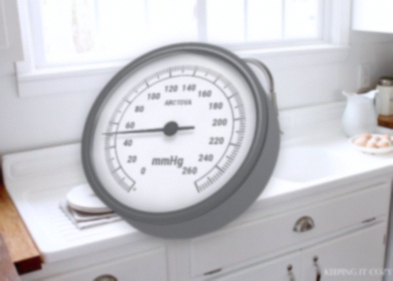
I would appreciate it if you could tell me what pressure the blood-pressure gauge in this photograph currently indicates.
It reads 50 mmHg
